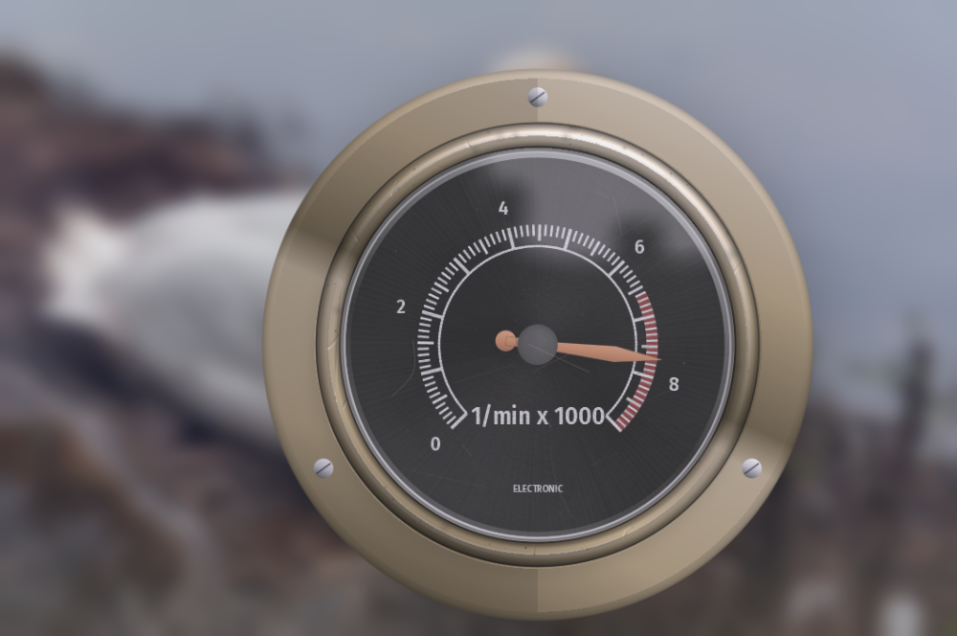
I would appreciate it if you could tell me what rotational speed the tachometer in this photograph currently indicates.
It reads 7700 rpm
